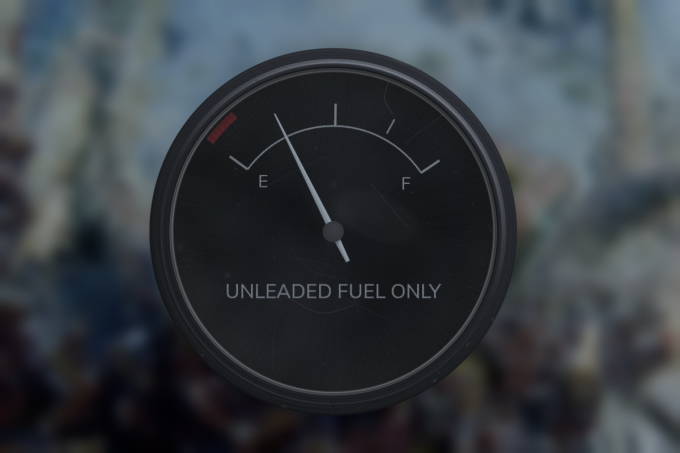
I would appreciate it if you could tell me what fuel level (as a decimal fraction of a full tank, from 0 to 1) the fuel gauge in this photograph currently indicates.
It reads 0.25
